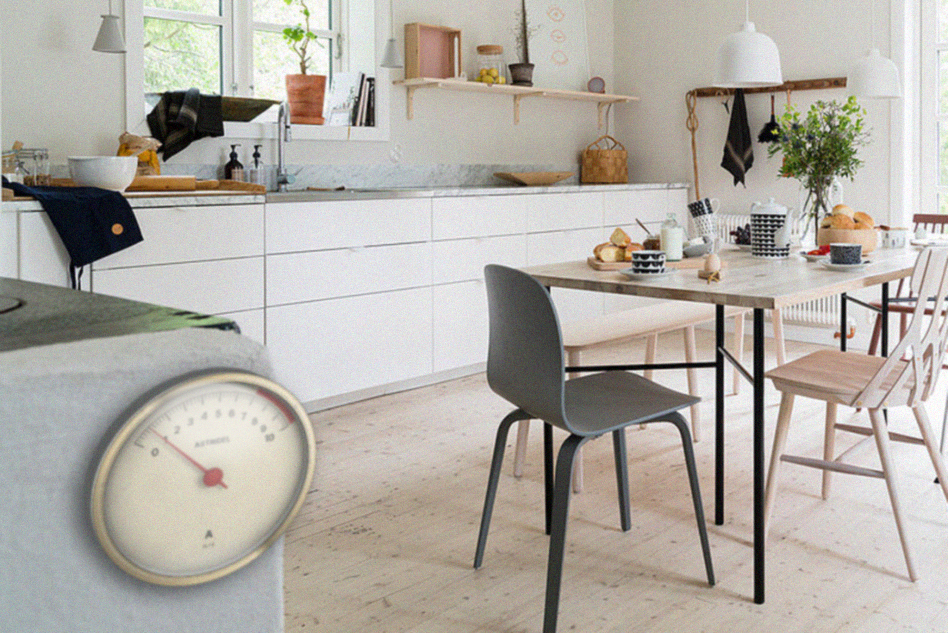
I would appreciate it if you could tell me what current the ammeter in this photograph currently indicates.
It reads 1 A
